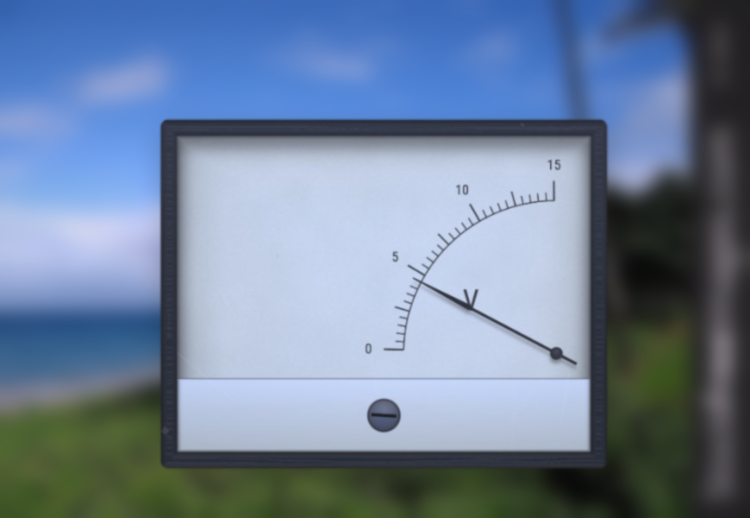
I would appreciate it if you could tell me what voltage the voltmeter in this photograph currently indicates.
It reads 4.5 V
